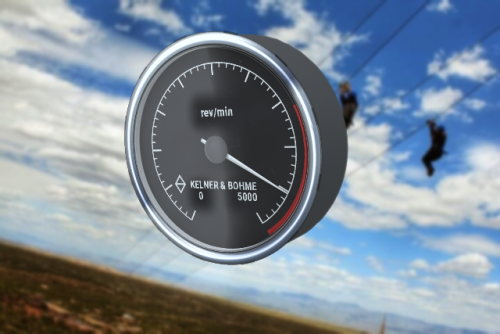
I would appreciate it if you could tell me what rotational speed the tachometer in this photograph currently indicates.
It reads 4500 rpm
